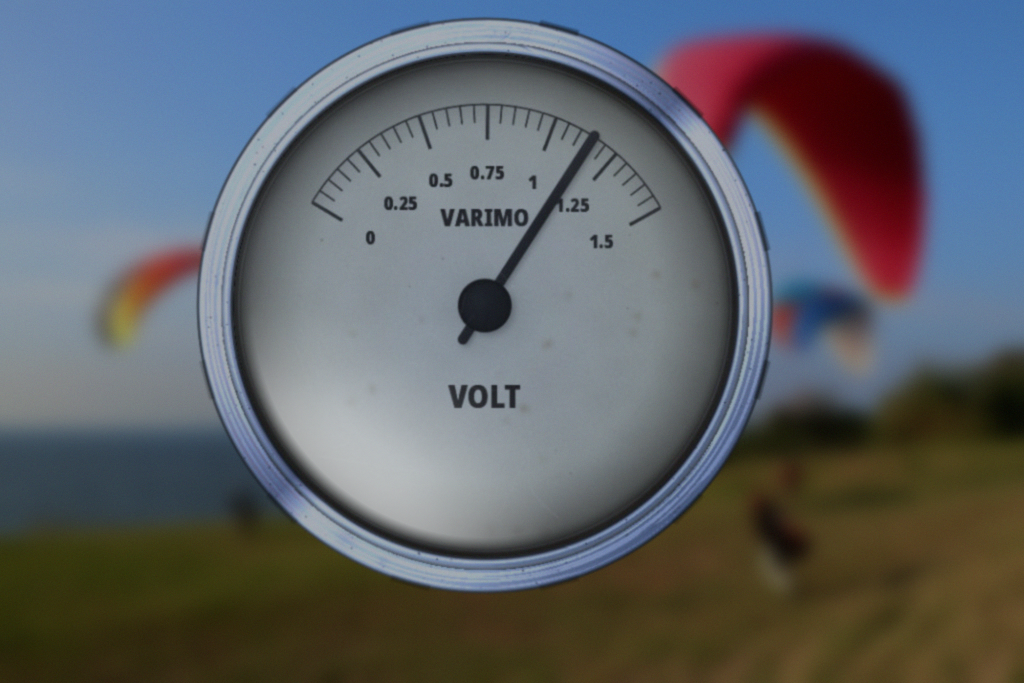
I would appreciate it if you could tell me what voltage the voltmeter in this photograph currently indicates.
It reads 1.15 V
